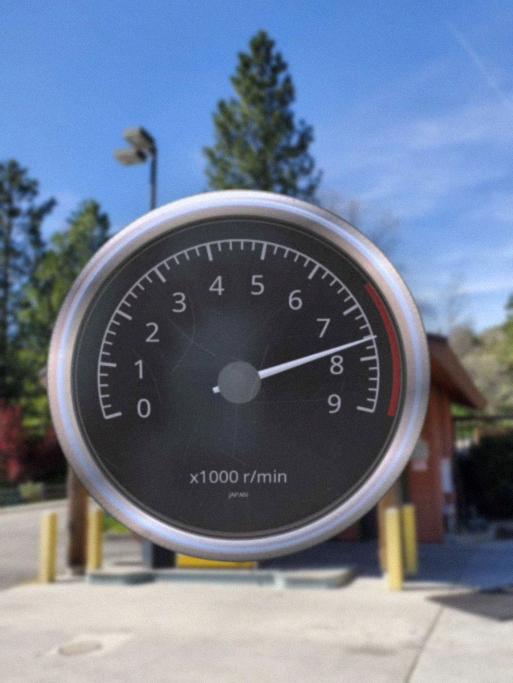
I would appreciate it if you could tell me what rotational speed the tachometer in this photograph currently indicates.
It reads 7600 rpm
